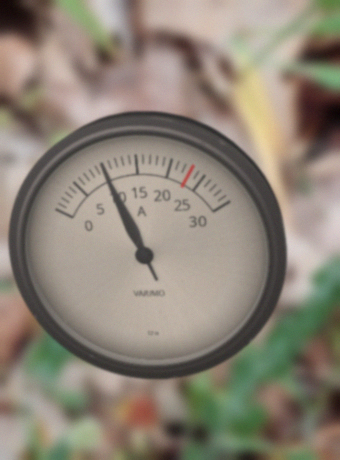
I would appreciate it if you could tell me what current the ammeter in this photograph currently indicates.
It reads 10 A
